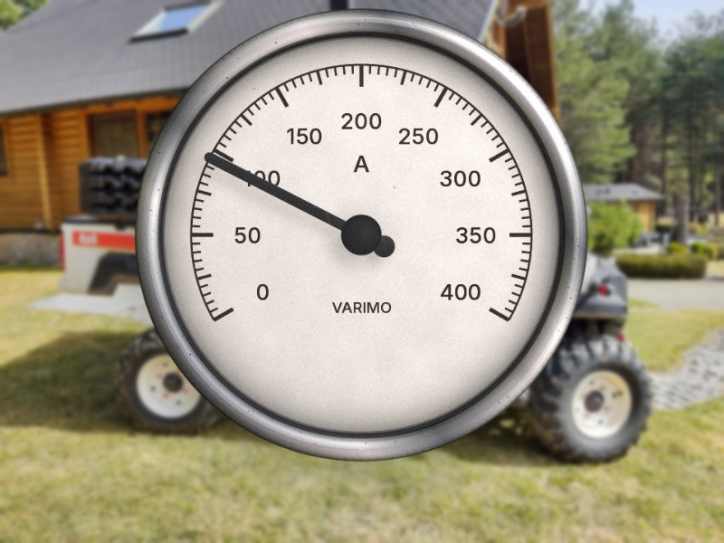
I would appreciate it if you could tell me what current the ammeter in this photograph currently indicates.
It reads 95 A
